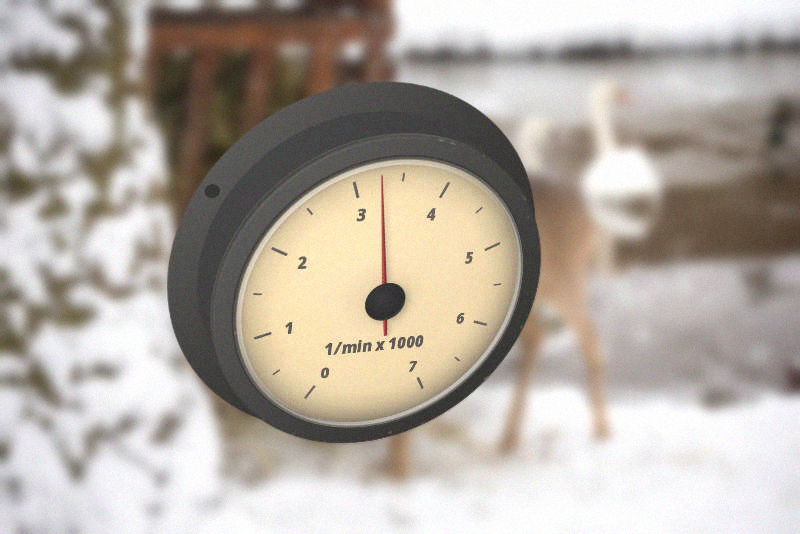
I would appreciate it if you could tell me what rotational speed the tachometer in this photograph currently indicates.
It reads 3250 rpm
